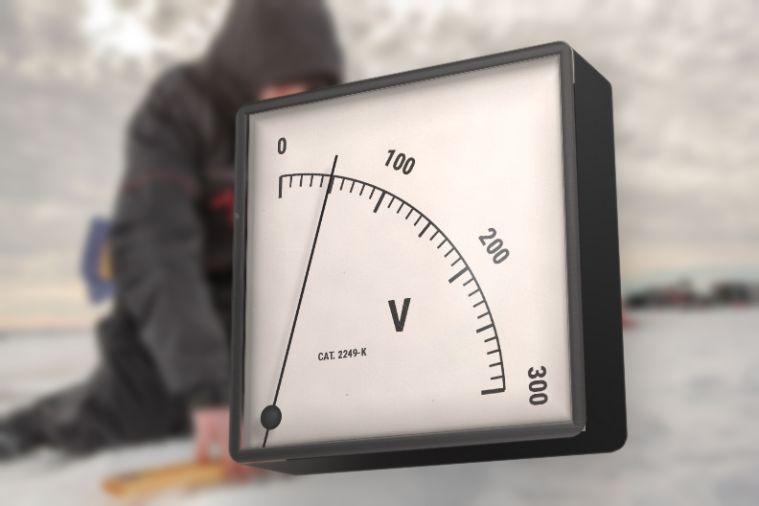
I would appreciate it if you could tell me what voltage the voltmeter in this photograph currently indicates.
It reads 50 V
